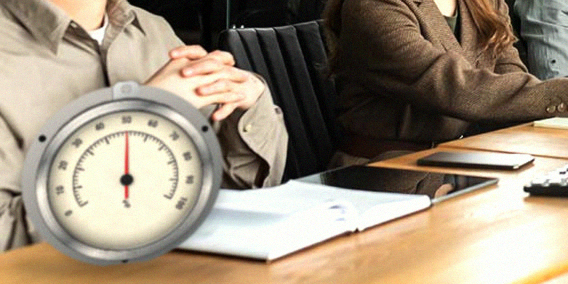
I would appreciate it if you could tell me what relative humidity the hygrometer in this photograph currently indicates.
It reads 50 %
